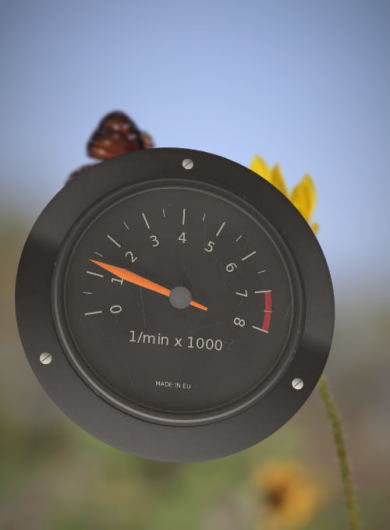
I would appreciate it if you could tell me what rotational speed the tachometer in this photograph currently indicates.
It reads 1250 rpm
